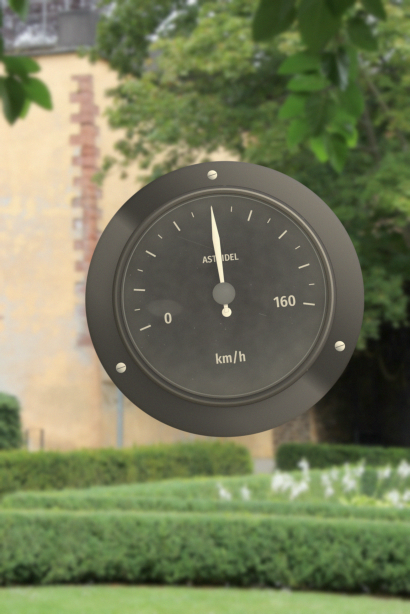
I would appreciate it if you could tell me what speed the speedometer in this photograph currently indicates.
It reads 80 km/h
